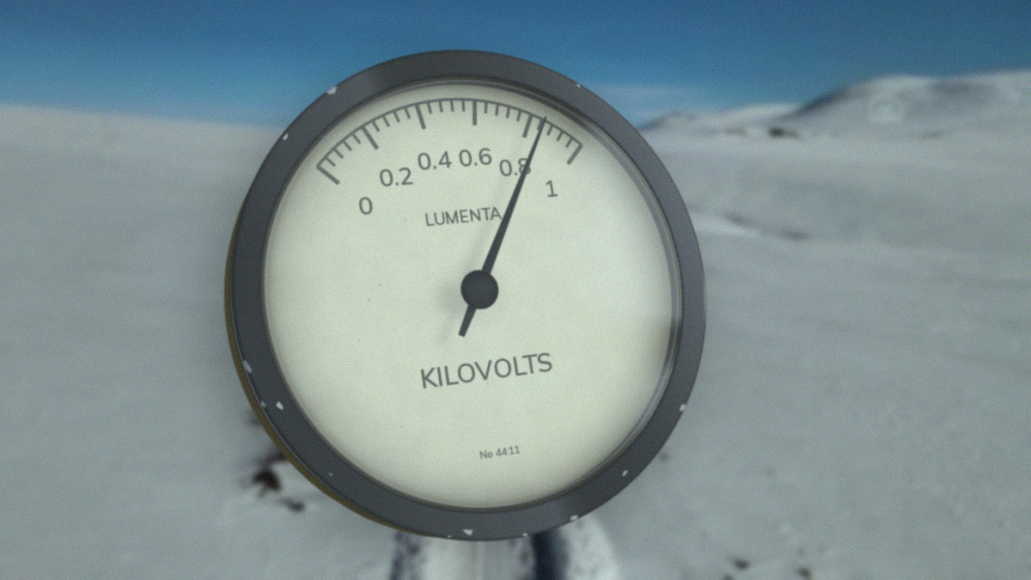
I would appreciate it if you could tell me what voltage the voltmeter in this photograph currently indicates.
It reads 0.84 kV
